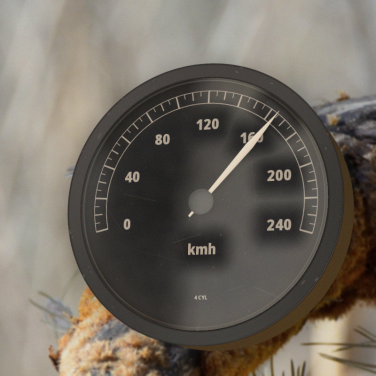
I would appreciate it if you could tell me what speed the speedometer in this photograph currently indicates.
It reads 165 km/h
